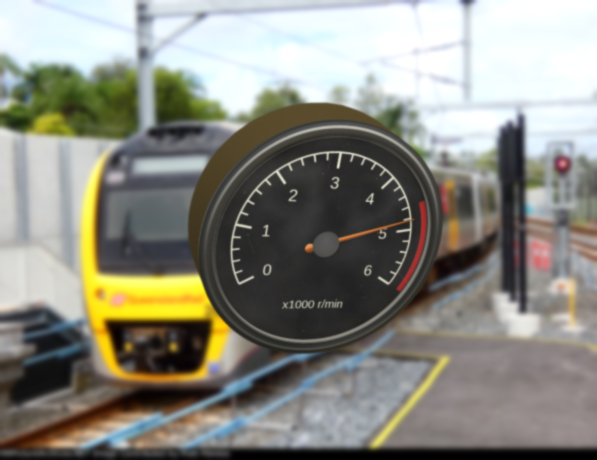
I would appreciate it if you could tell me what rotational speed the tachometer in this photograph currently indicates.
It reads 4800 rpm
